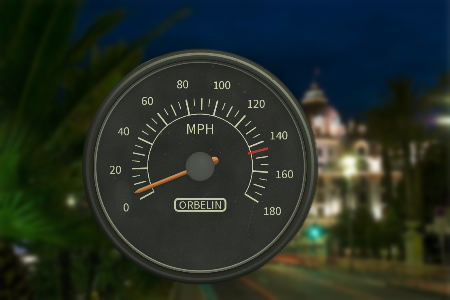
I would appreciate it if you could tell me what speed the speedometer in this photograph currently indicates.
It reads 5 mph
